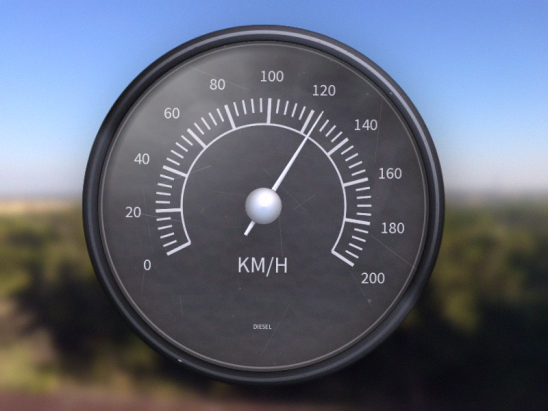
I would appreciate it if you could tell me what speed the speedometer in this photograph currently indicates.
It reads 124 km/h
